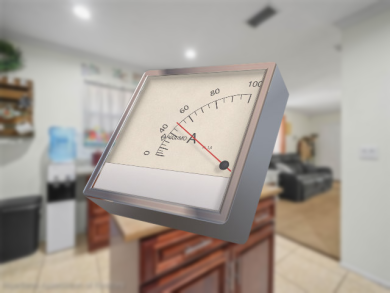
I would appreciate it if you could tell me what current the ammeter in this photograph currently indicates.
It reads 50 A
